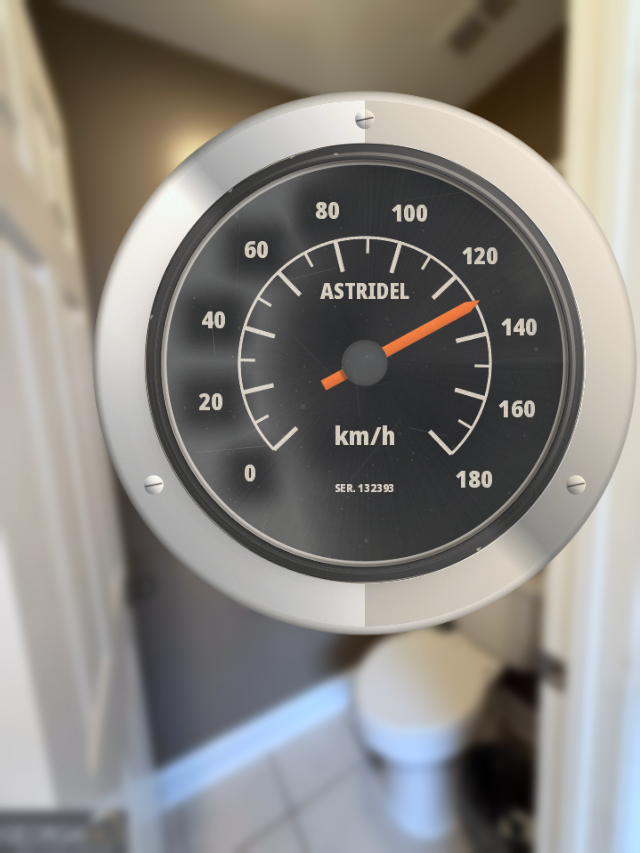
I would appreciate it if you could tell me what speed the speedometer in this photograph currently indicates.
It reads 130 km/h
